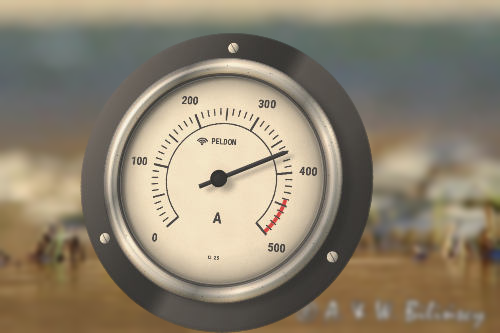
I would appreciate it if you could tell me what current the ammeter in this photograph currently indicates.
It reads 370 A
